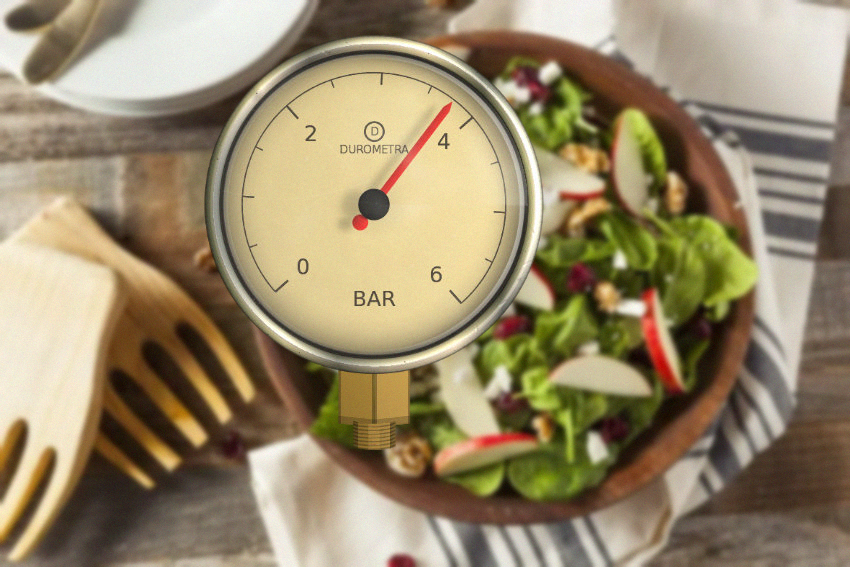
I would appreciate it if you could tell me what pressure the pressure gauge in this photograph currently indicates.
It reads 3.75 bar
